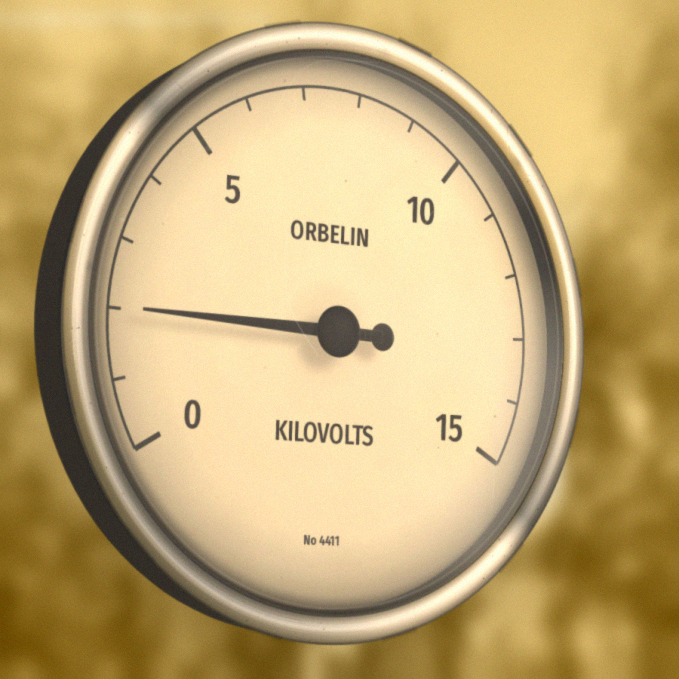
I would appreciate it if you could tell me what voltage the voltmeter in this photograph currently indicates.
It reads 2 kV
